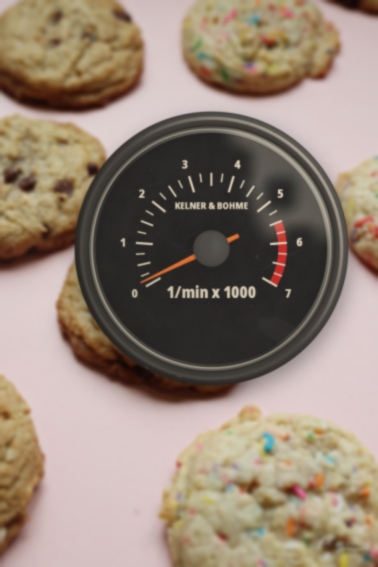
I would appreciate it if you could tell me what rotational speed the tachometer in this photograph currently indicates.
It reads 125 rpm
